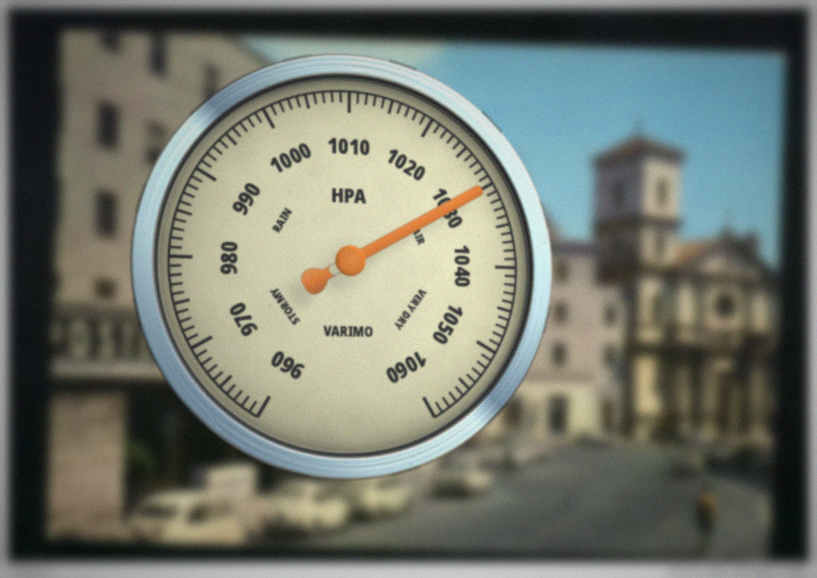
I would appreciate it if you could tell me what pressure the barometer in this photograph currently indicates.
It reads 1030 hPa
